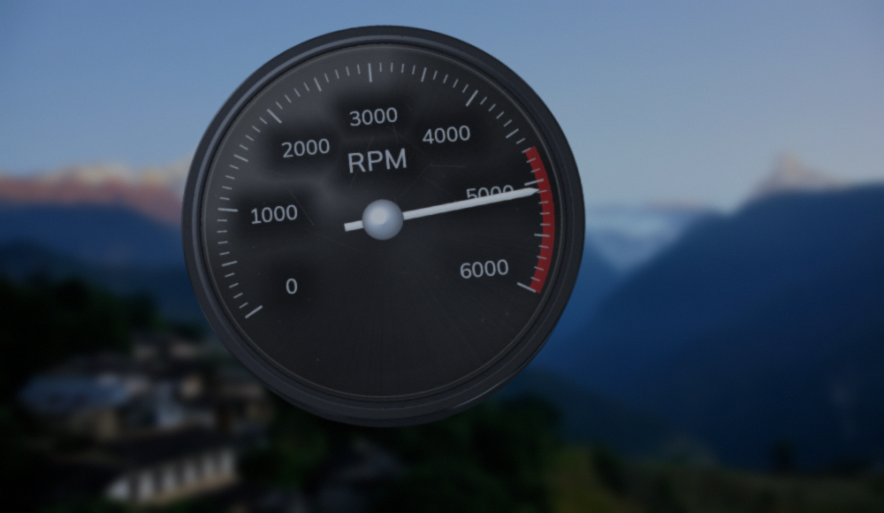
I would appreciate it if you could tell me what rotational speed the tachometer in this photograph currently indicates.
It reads 5100 rpm
